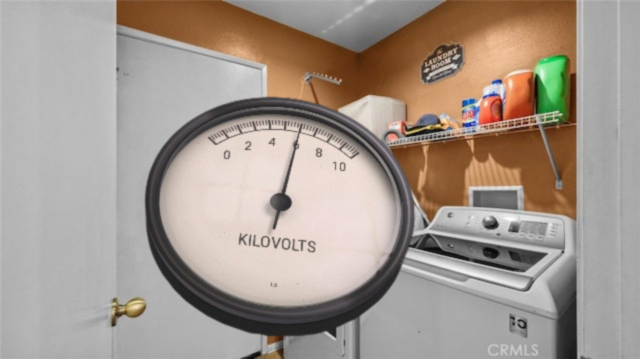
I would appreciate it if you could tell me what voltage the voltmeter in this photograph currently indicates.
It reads 6 kV
